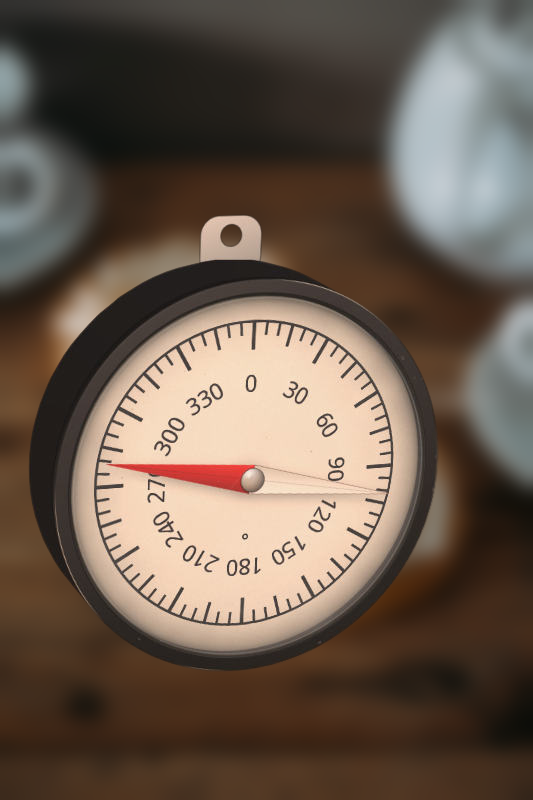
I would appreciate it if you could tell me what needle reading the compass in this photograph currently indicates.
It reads 280 °
